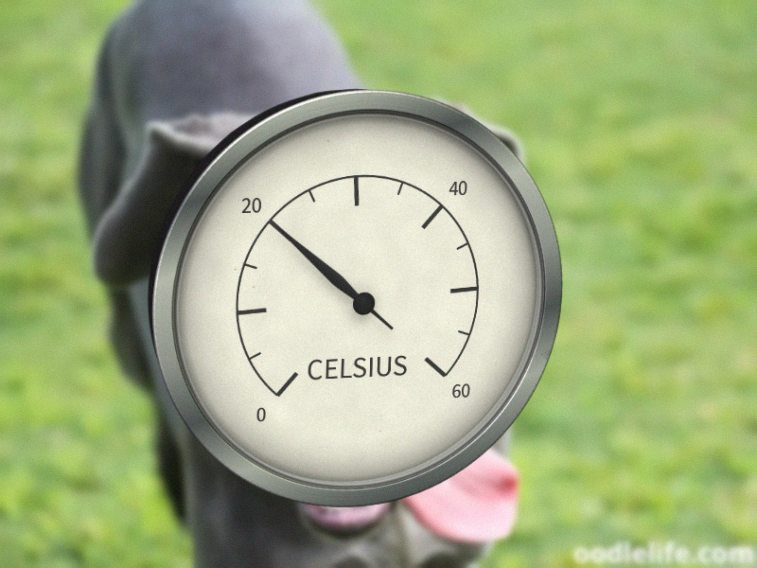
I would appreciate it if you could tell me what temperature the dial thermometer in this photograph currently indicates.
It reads 20 °C
